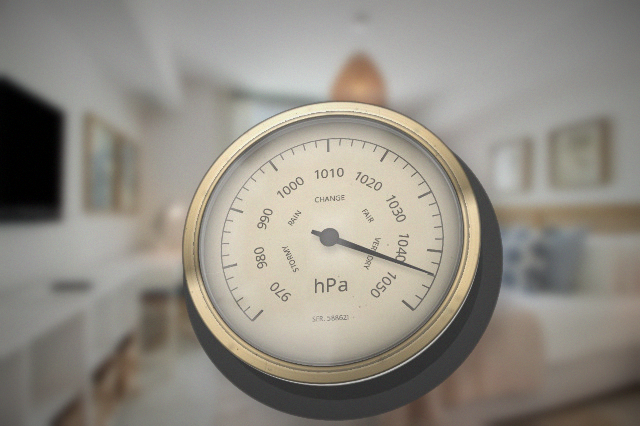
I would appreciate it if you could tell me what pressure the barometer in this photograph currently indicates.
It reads 1044 hPa
